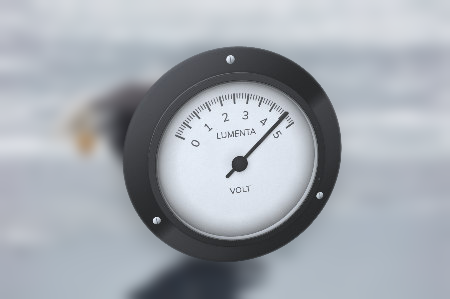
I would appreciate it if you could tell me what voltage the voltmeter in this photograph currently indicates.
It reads 4.5 V
